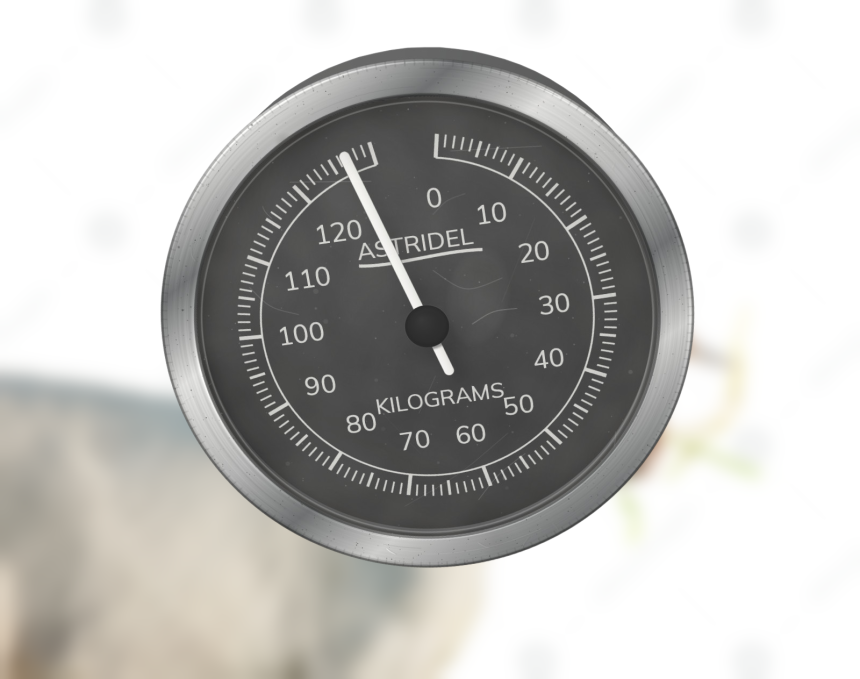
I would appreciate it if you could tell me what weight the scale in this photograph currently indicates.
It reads 127 kg
